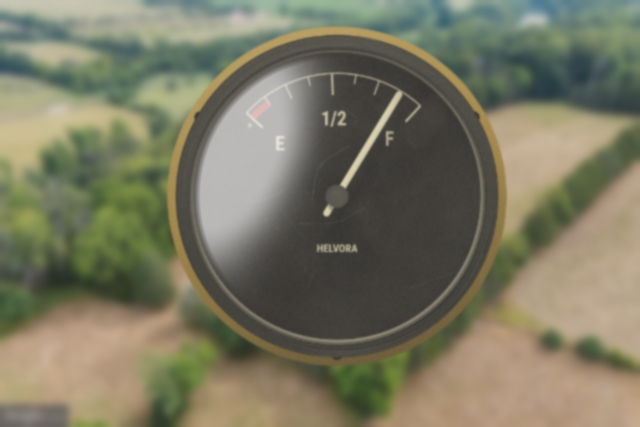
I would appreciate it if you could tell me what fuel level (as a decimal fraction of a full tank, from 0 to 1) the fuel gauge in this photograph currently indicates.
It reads 0.875
